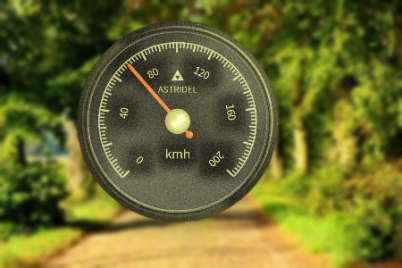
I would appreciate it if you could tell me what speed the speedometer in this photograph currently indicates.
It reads 70 km/h
